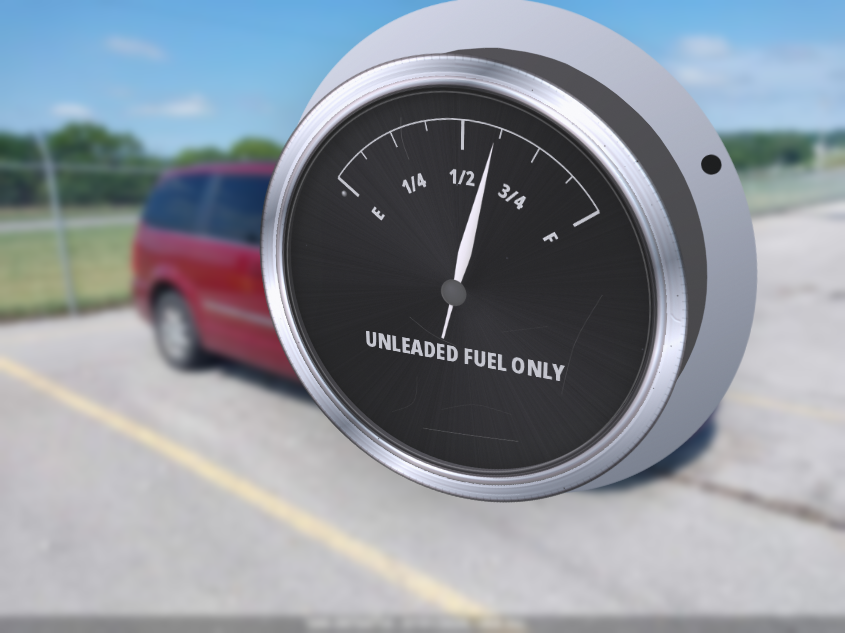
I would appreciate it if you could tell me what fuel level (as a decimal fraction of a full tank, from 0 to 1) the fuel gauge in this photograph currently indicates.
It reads 0.625
